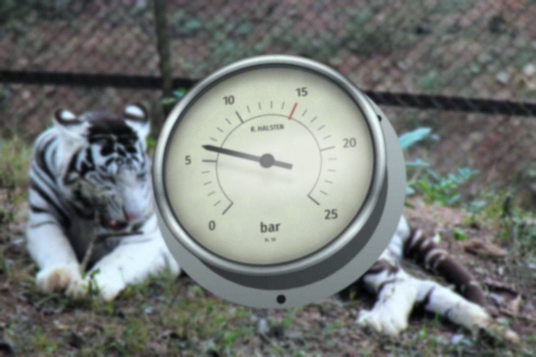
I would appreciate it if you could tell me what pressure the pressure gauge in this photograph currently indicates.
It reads 6 bar
